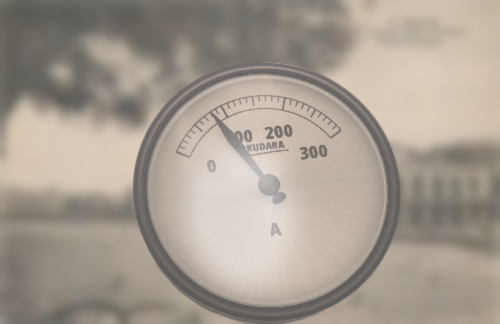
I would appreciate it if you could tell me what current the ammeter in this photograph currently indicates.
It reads 80 A
